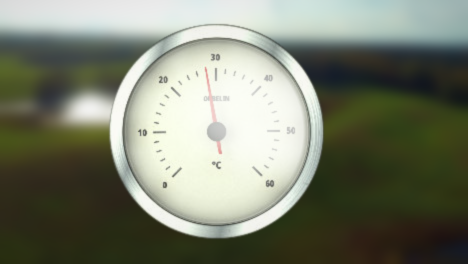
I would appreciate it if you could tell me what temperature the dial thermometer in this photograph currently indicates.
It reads 28 °C
